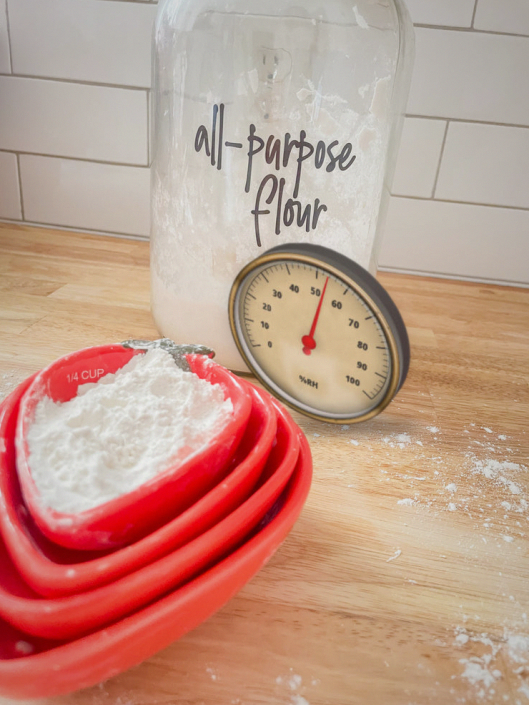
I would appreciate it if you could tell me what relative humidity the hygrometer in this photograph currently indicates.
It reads 54 %
